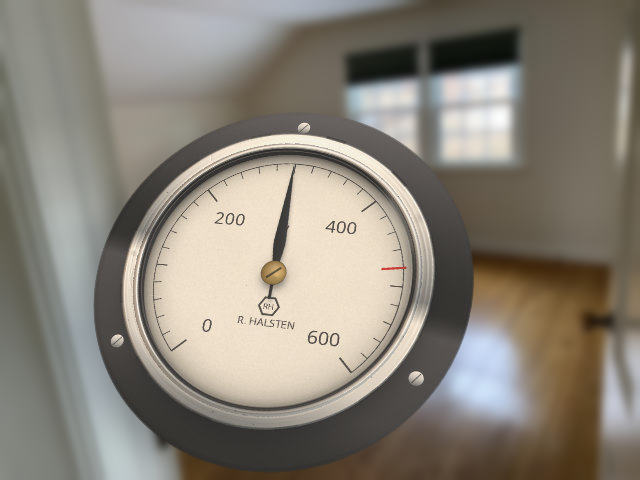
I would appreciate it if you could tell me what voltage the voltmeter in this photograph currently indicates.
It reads 300 V
